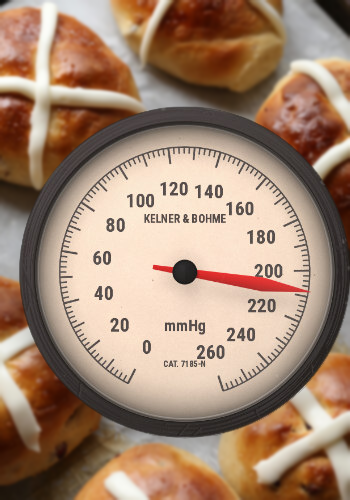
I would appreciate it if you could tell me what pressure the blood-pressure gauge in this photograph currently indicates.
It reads 208 mmHg
